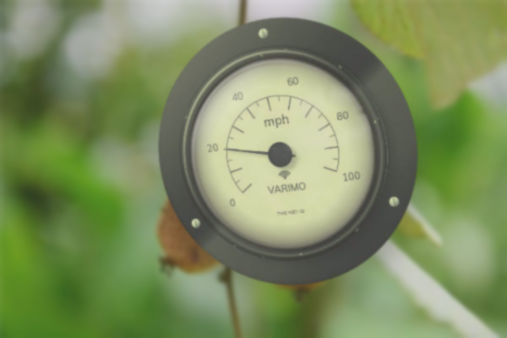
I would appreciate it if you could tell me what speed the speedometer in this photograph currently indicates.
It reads 20 mph
